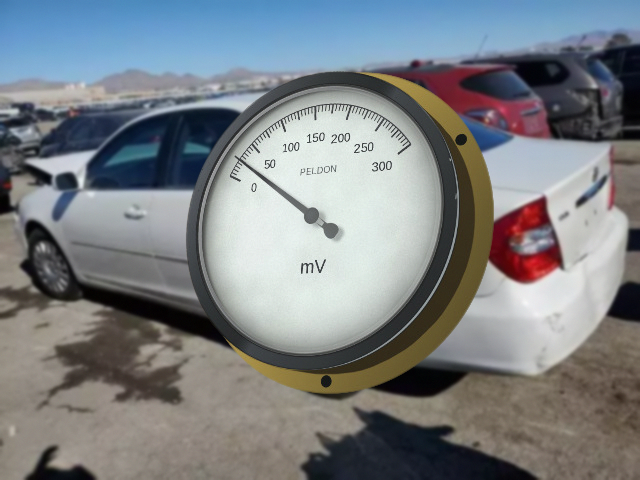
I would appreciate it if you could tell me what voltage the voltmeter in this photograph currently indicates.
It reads 25 mV
